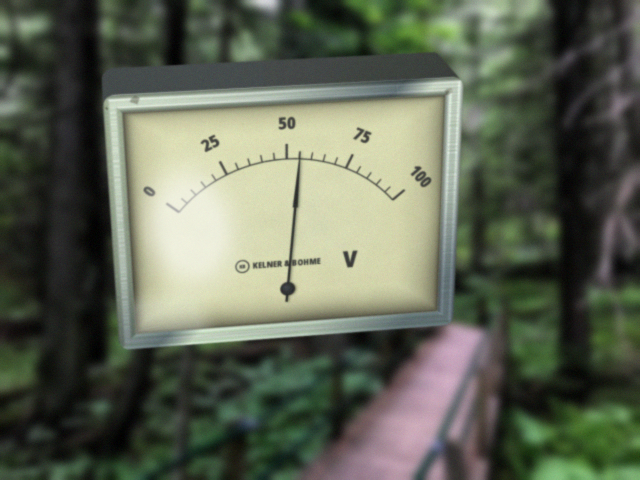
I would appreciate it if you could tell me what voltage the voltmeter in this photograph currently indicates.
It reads 55 V
